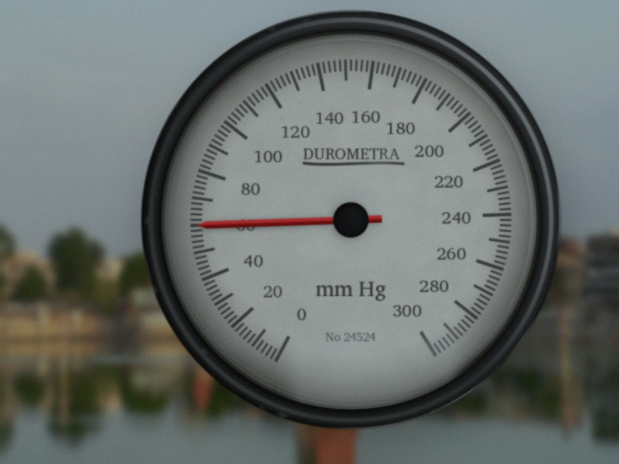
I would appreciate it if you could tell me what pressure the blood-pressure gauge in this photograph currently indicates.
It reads 60 mmHg
